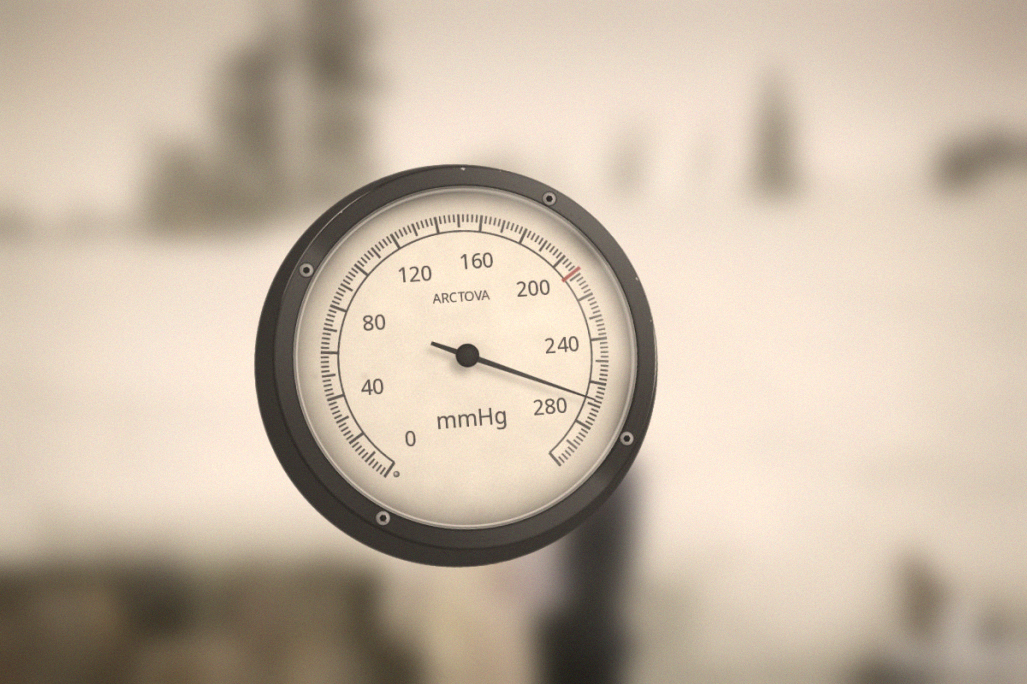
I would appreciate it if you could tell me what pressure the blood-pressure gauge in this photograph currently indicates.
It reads 268 mmHg
